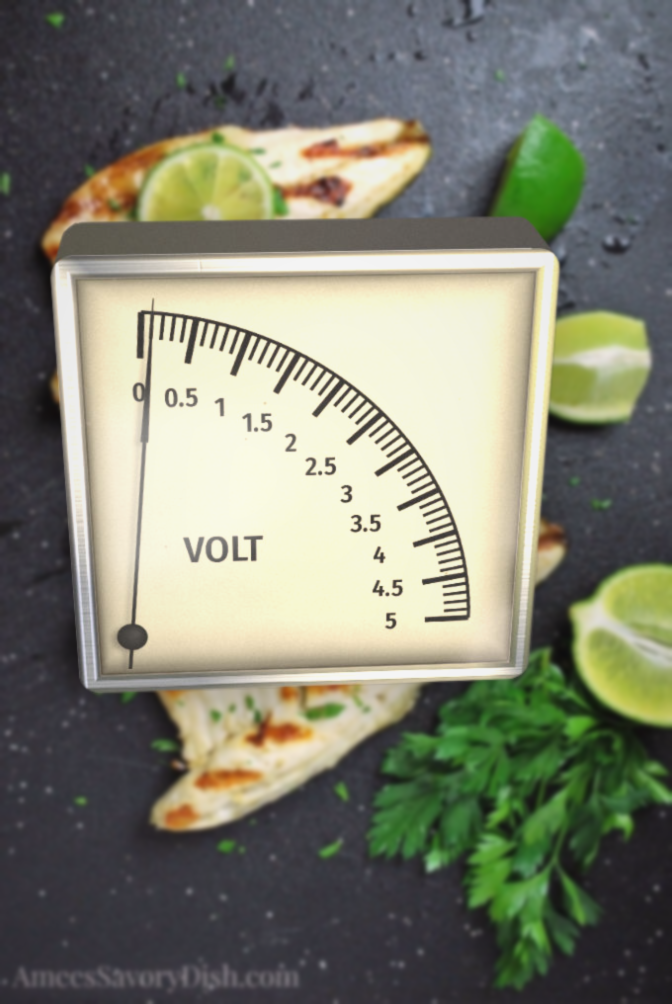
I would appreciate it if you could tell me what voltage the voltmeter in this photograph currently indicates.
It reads 0.1 V
